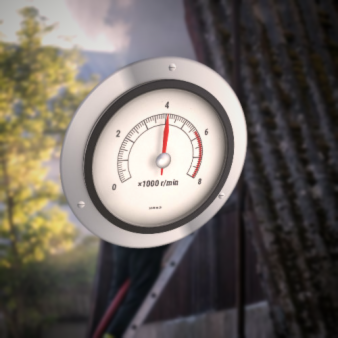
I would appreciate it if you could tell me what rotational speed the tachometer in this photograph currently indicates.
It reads 4000 rpm
